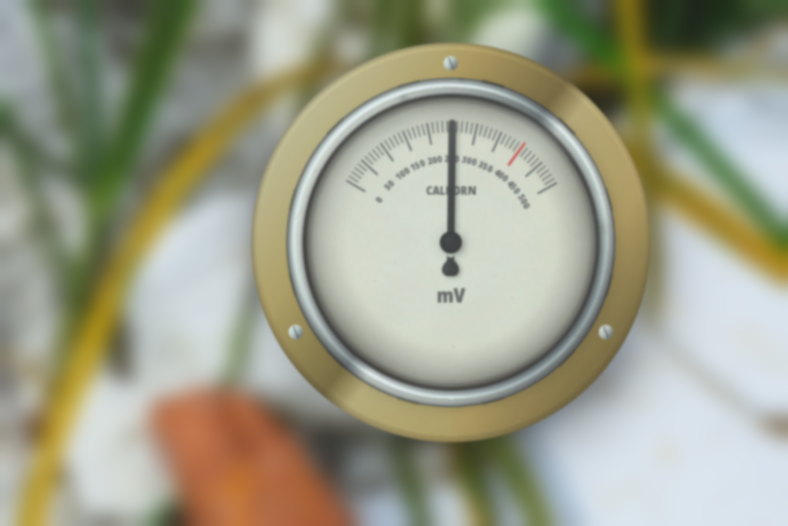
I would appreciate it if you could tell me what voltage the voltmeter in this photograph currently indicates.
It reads 250 mV
